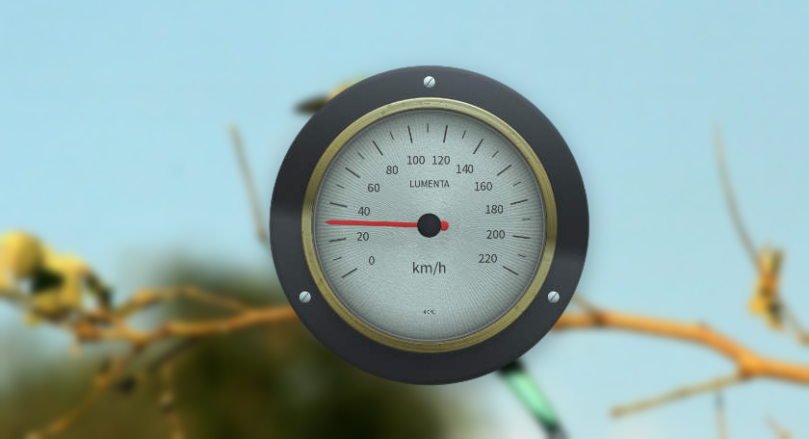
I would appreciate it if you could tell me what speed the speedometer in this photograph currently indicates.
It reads 30 km/h
